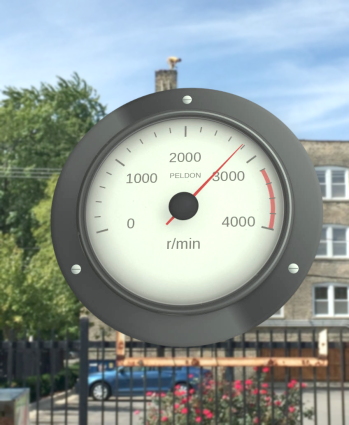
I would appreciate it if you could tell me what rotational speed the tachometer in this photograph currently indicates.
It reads 2800 rpm
